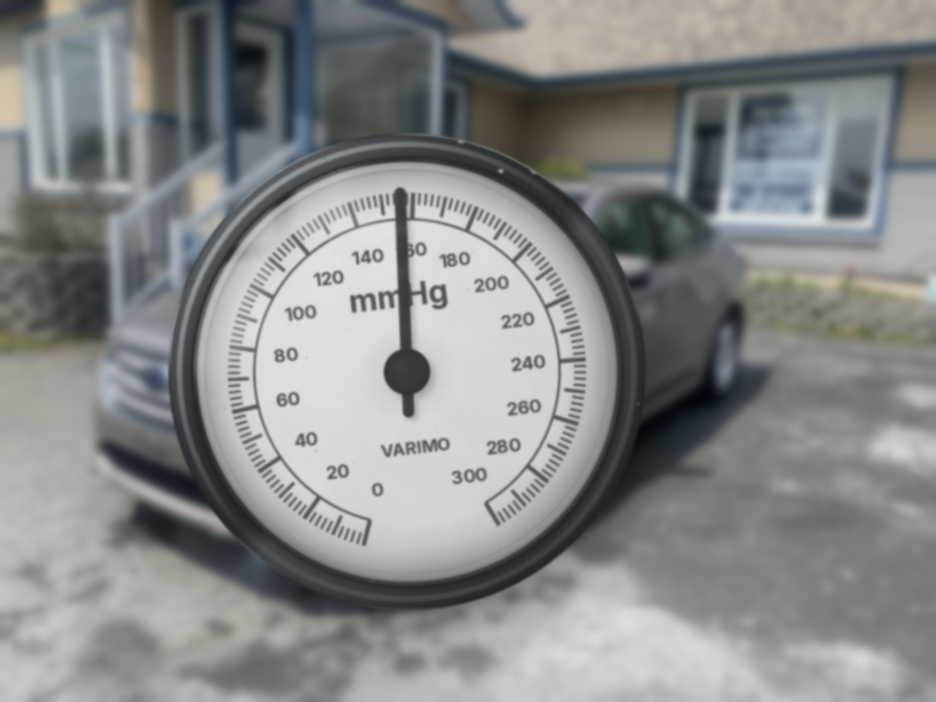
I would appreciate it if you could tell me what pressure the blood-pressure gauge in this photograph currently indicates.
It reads 156 mmHg
